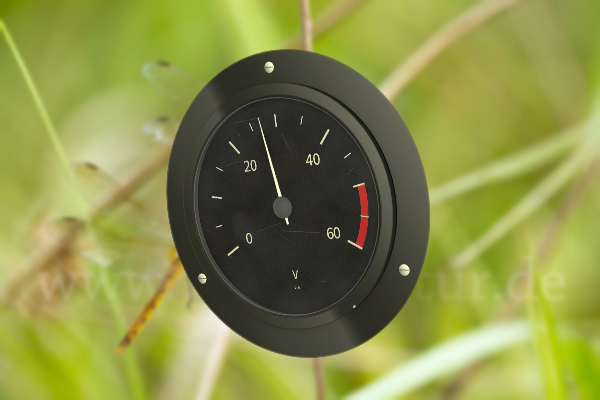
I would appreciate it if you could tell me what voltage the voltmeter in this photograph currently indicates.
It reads 27.5 V
